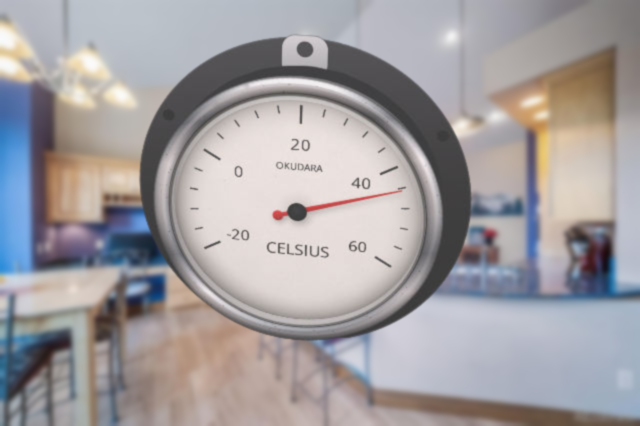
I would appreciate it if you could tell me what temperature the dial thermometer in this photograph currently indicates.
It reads 44 °C
